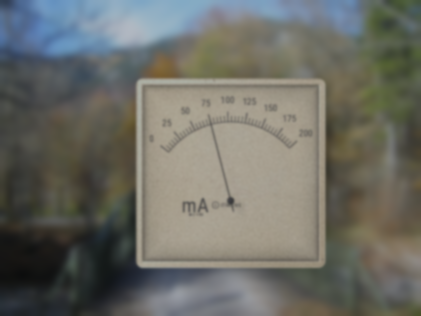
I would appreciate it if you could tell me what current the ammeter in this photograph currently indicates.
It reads 75 mA
